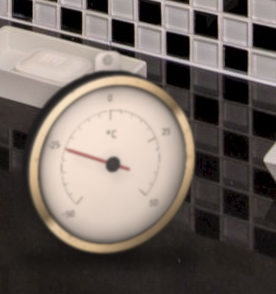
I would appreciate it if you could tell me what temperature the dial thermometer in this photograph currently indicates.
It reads -25 °C
